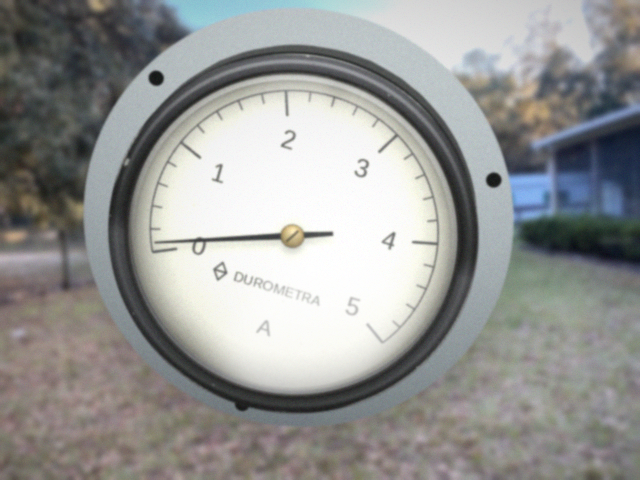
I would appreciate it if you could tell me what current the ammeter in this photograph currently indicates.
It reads 0.1 A
